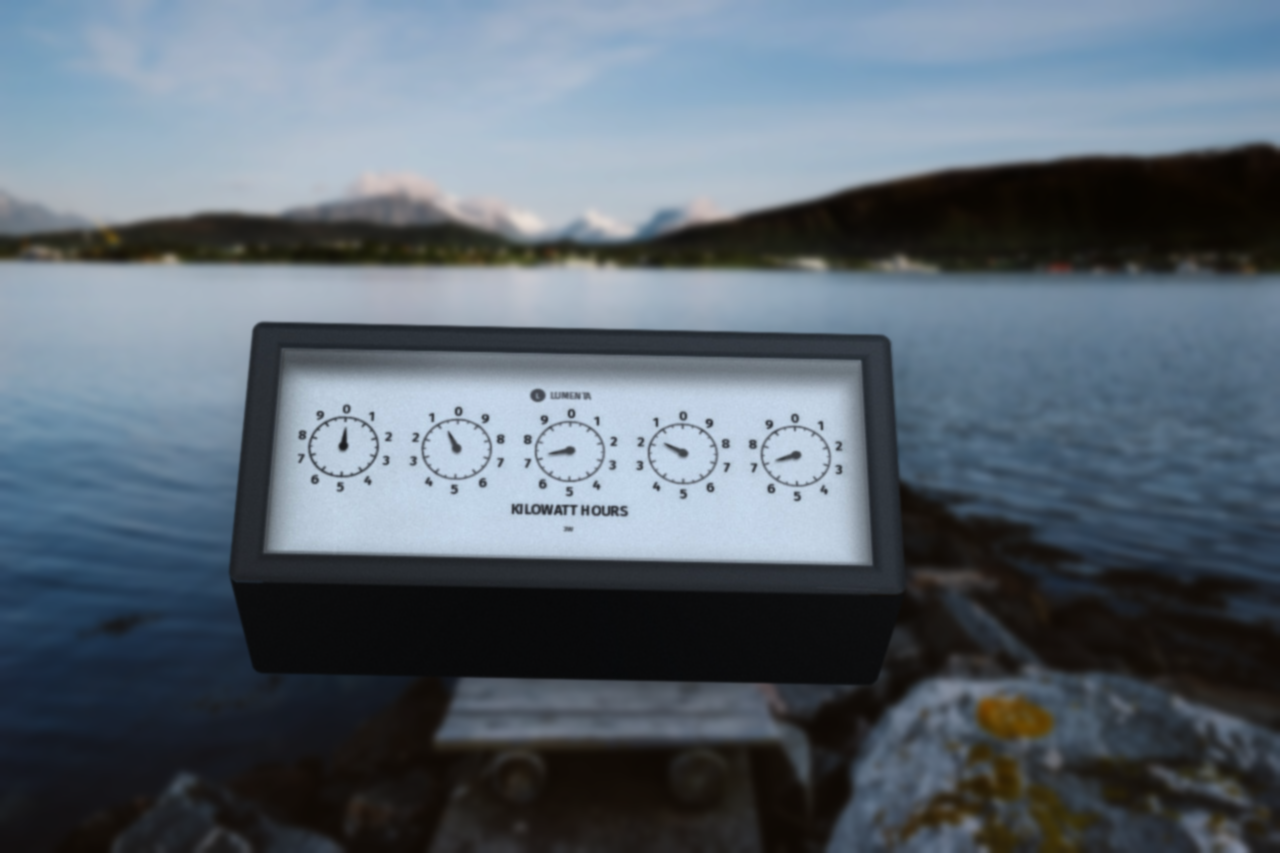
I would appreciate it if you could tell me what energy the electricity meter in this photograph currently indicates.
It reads 717 kWh
